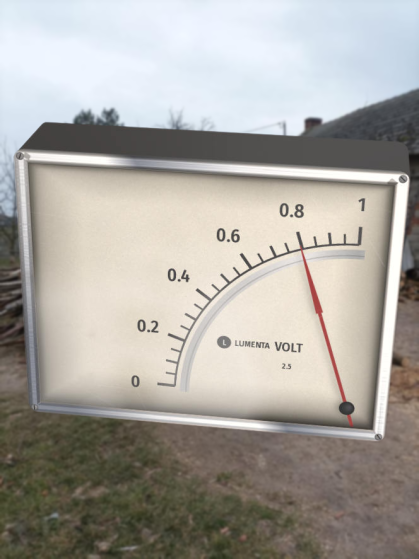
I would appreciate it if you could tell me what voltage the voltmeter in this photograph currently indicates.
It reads 0.8 V
